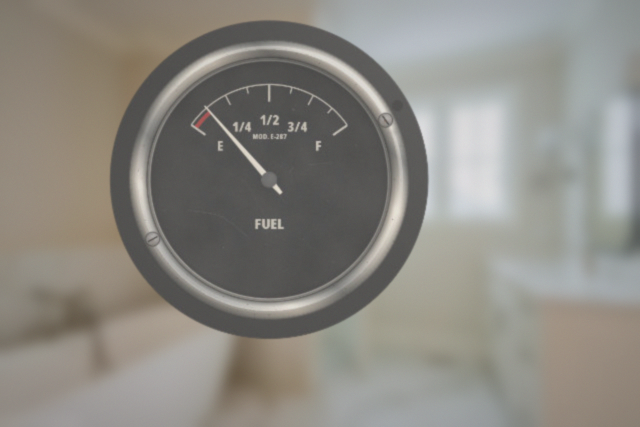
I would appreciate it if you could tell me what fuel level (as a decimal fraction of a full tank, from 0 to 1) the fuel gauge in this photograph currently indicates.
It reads 0.125
